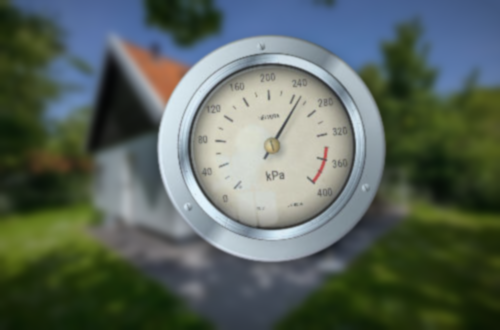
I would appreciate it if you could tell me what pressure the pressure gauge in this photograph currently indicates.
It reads 250 kPa
